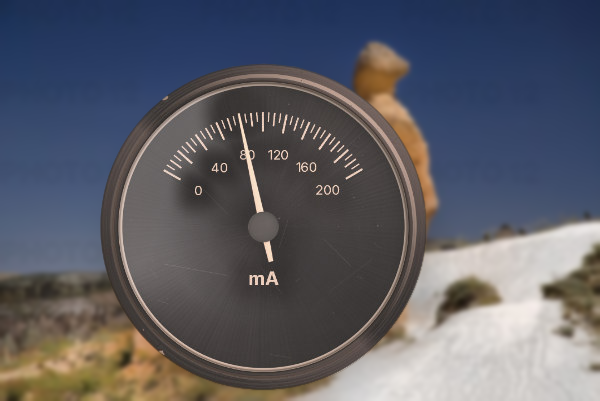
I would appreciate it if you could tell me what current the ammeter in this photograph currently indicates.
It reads 80 mA
